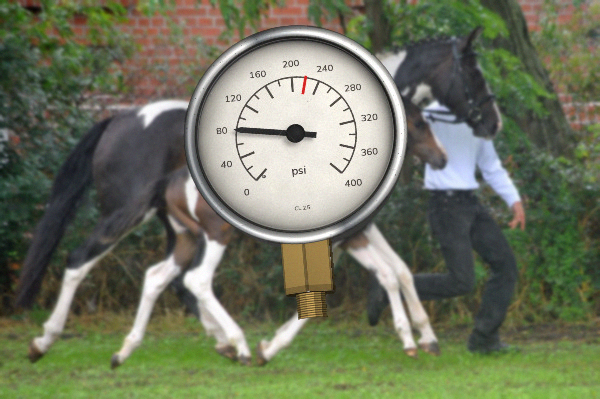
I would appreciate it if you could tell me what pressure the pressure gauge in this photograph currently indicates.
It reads 80 psi
